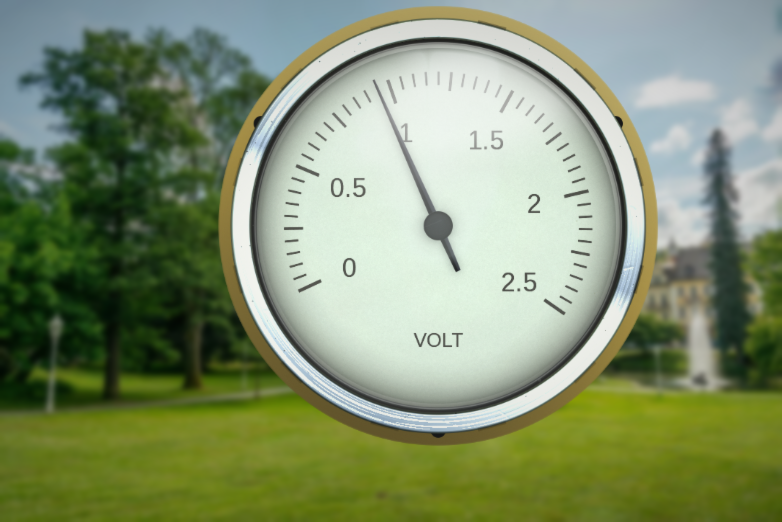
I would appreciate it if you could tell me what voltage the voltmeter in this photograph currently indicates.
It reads 0.95 V
